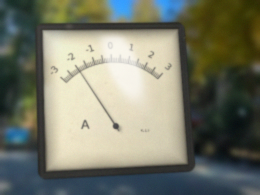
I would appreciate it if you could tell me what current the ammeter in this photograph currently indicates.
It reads -2 A
